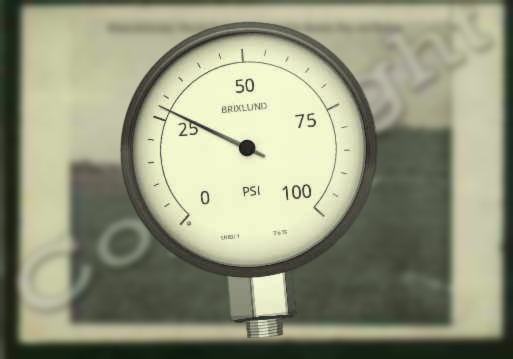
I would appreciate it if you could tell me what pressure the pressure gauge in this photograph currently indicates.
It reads 27.5 psi
